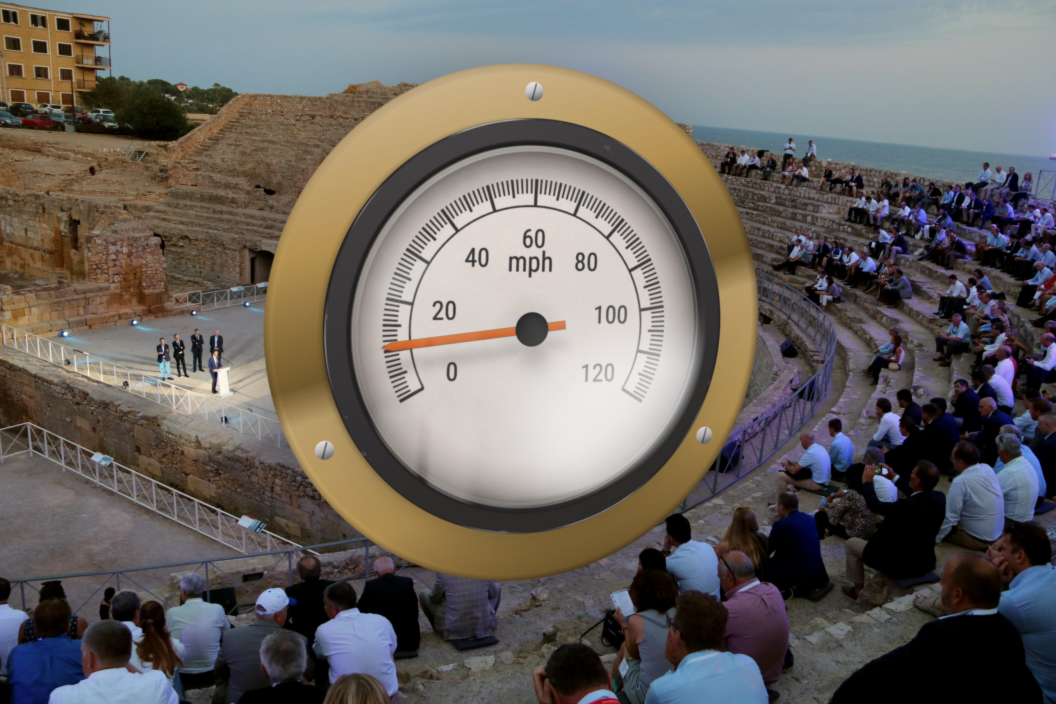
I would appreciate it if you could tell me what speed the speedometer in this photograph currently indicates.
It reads 11 mph
